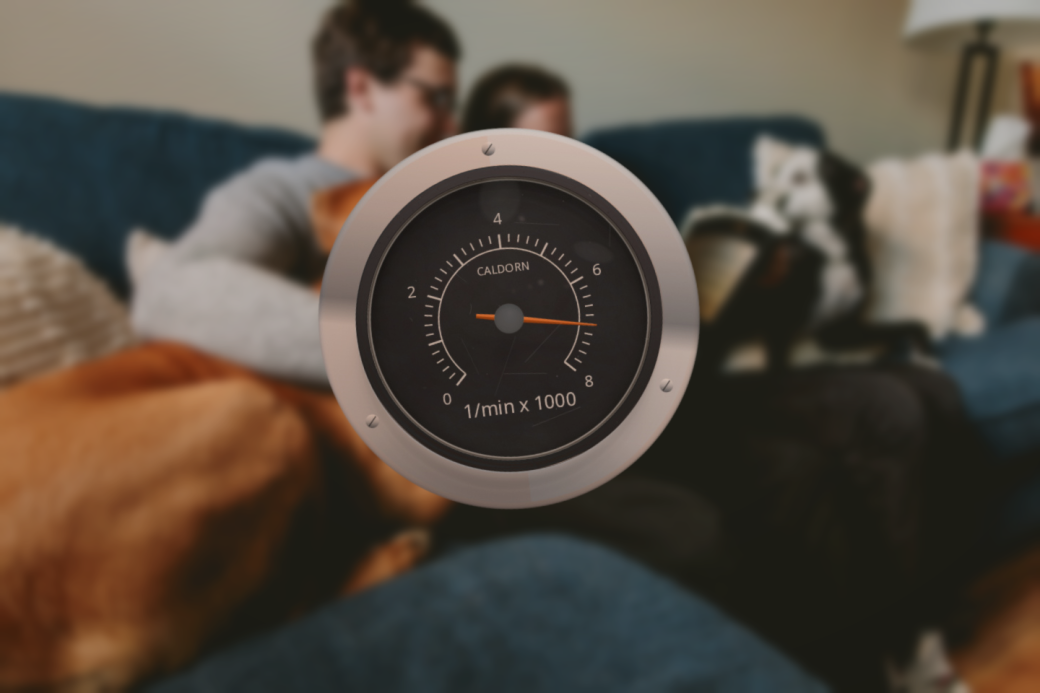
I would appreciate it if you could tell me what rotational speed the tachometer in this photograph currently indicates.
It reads 7000 rpm
